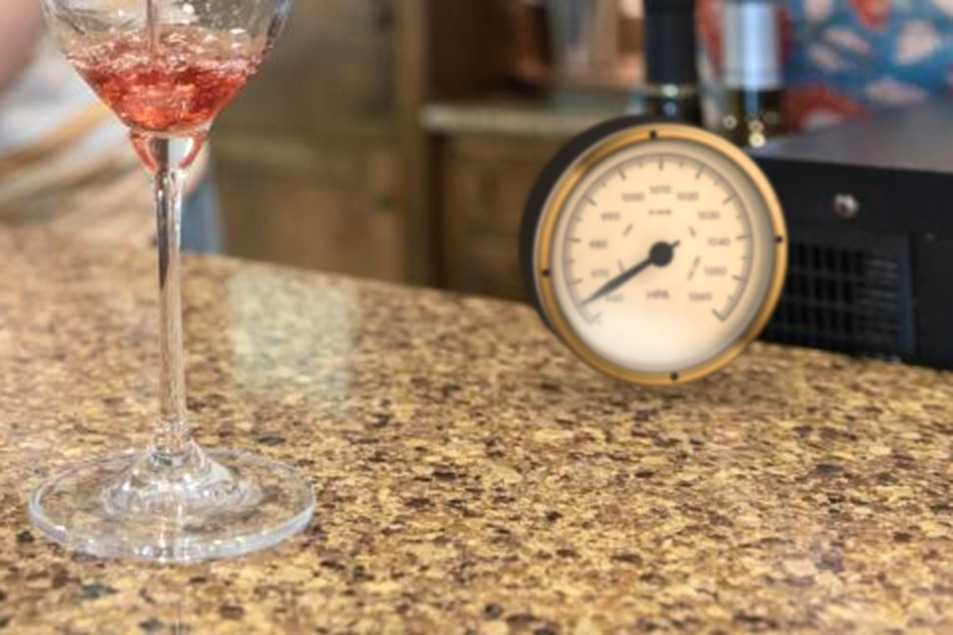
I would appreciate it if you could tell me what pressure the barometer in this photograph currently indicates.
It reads 965 hPa
